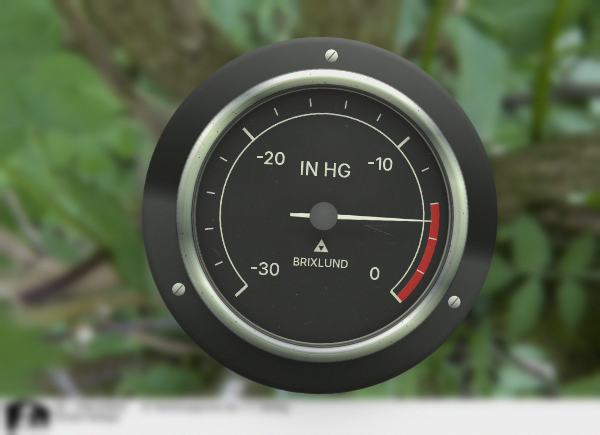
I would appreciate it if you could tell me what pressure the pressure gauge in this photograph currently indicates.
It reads -5 inHg
